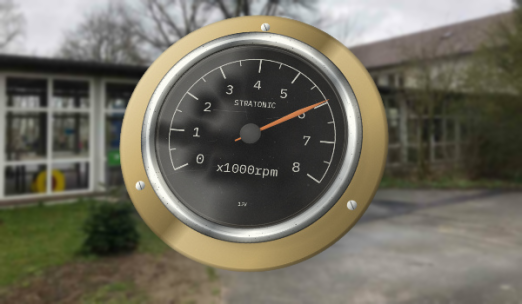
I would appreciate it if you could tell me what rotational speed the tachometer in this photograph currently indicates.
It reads 6000 rpm
